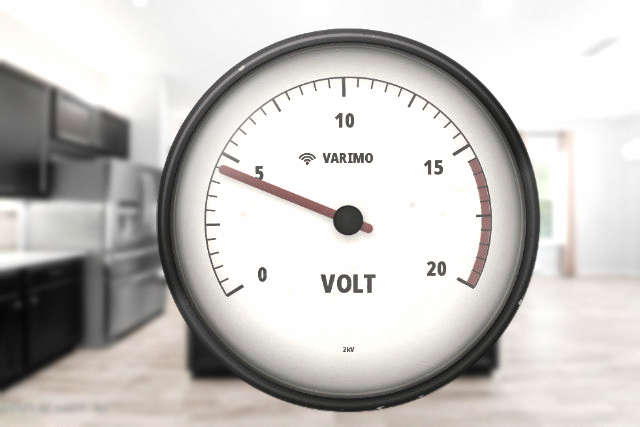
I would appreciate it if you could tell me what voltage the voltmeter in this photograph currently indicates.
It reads 4.5 V
